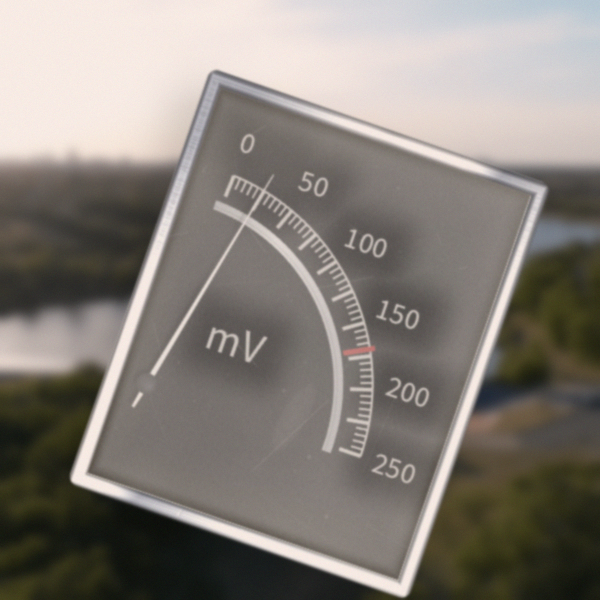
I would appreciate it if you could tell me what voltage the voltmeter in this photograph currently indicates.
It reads 25 mV
